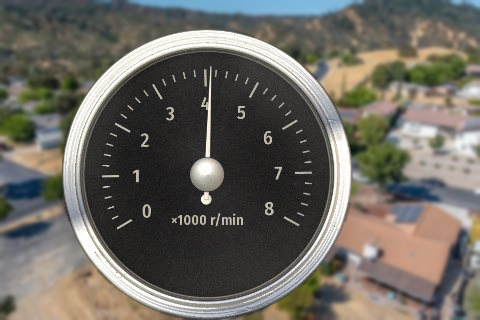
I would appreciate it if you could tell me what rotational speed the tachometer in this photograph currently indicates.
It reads 4100 rpm
